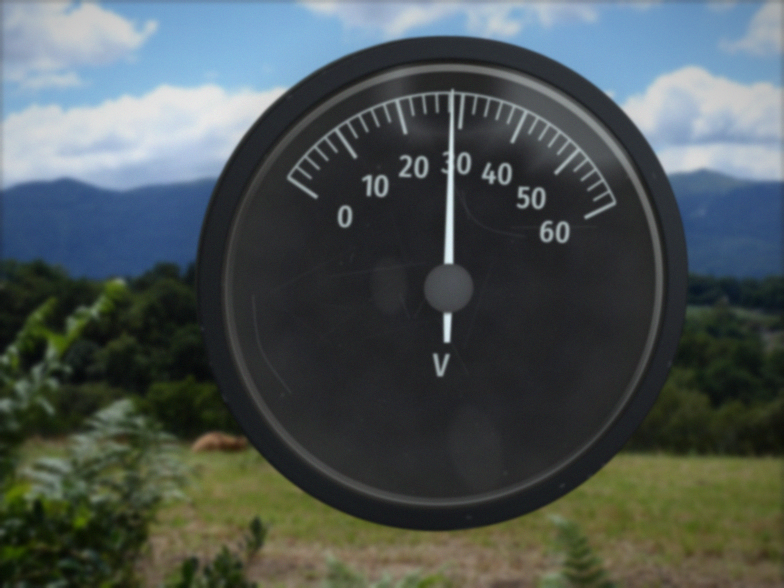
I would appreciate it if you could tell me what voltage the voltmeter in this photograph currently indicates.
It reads 28 V
